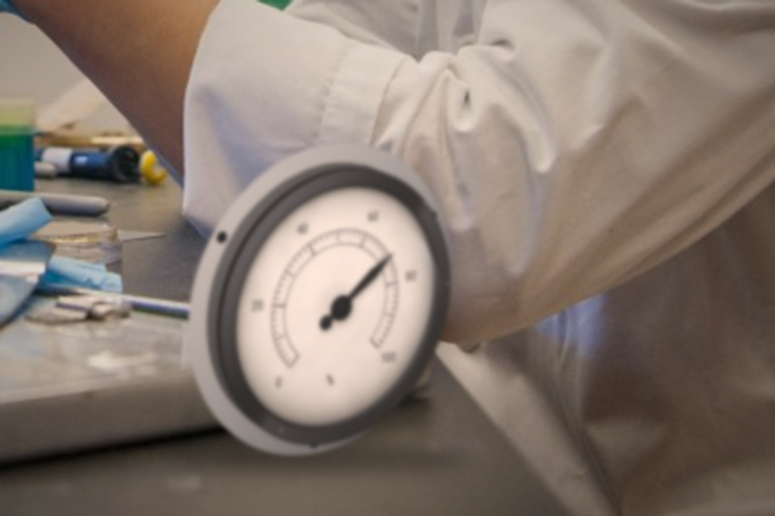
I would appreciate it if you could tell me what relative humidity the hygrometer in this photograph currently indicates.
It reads 70 %
